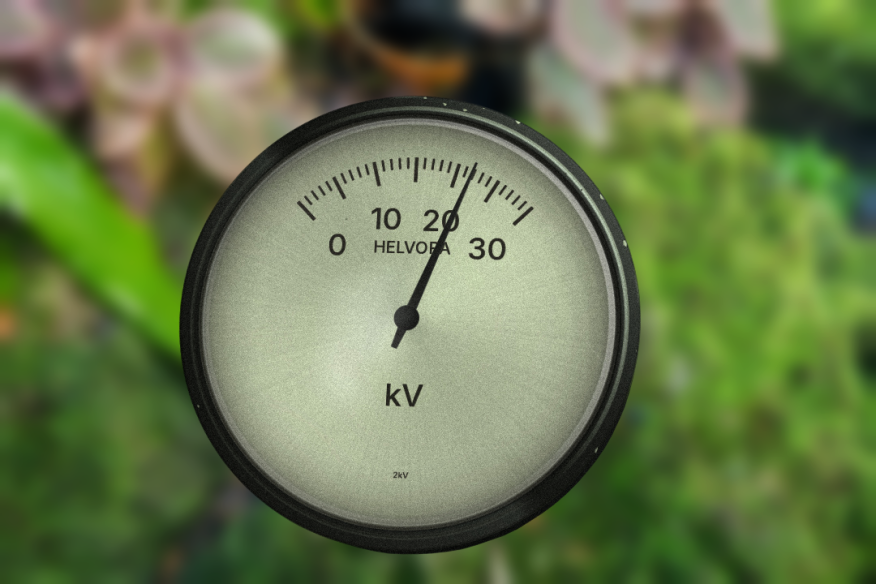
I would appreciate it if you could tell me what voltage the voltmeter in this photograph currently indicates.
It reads 22 kV
